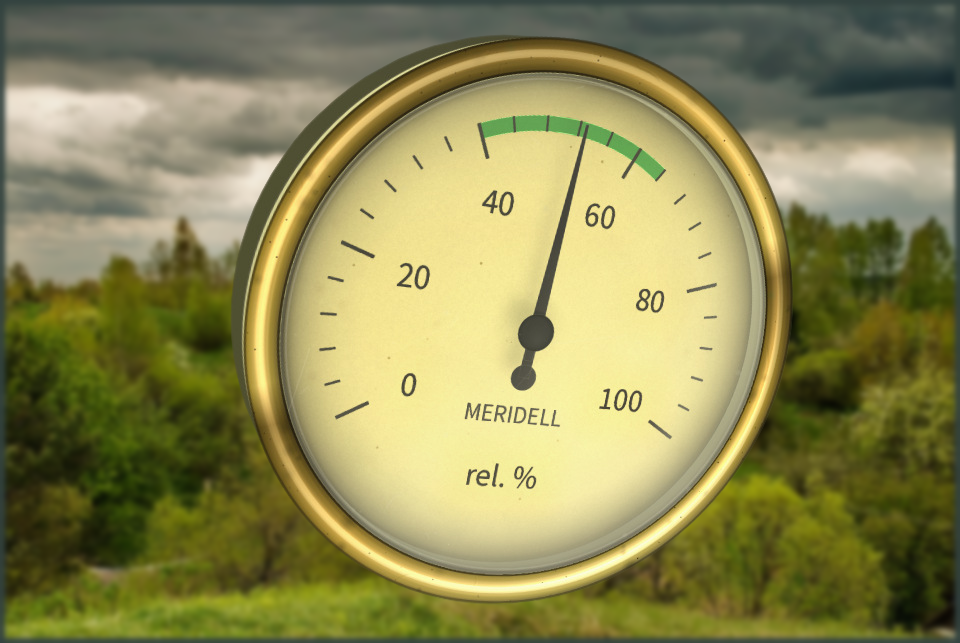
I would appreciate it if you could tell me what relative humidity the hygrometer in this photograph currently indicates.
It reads 52 %
